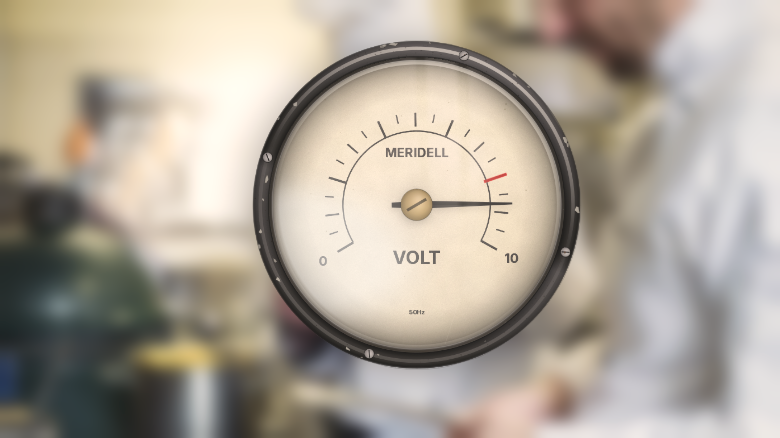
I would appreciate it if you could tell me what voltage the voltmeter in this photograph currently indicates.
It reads 8.75 V
